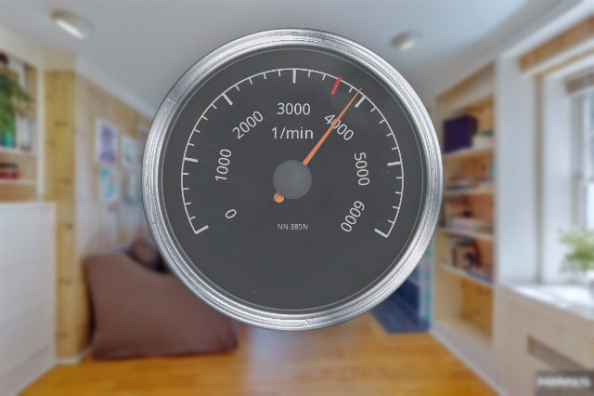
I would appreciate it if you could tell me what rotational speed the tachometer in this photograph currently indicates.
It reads 3900 rpm
